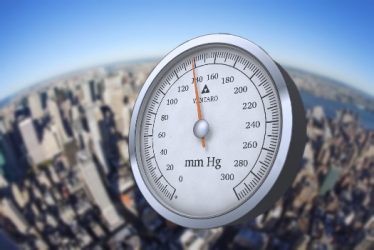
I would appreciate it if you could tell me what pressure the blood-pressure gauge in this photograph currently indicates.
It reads 140 mmHg
